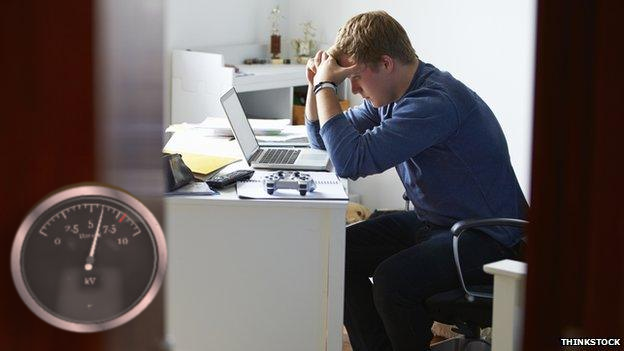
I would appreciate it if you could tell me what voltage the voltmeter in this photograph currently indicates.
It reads 6 kV
